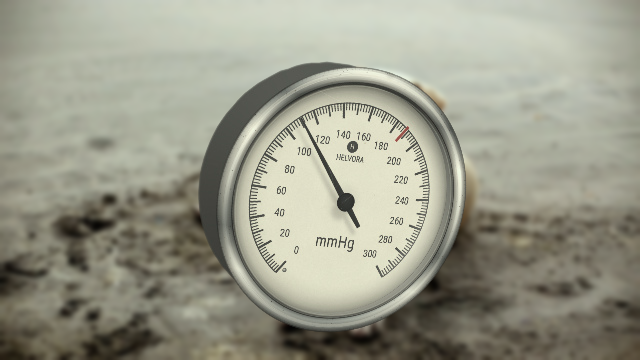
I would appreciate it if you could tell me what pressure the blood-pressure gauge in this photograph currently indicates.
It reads 110 mmHg
